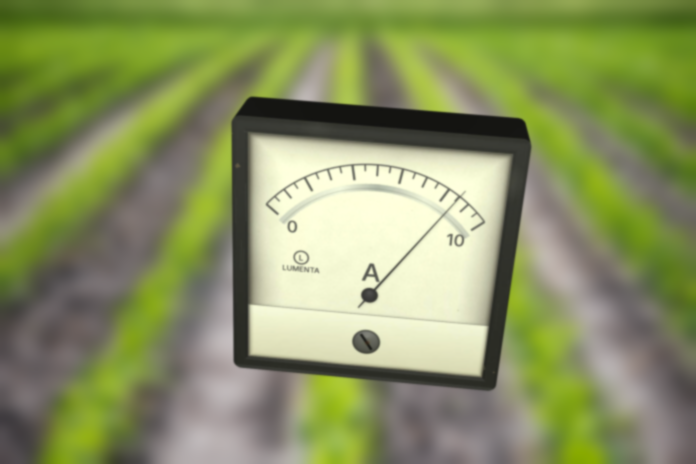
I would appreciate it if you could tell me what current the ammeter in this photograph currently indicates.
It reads 8.5 A
